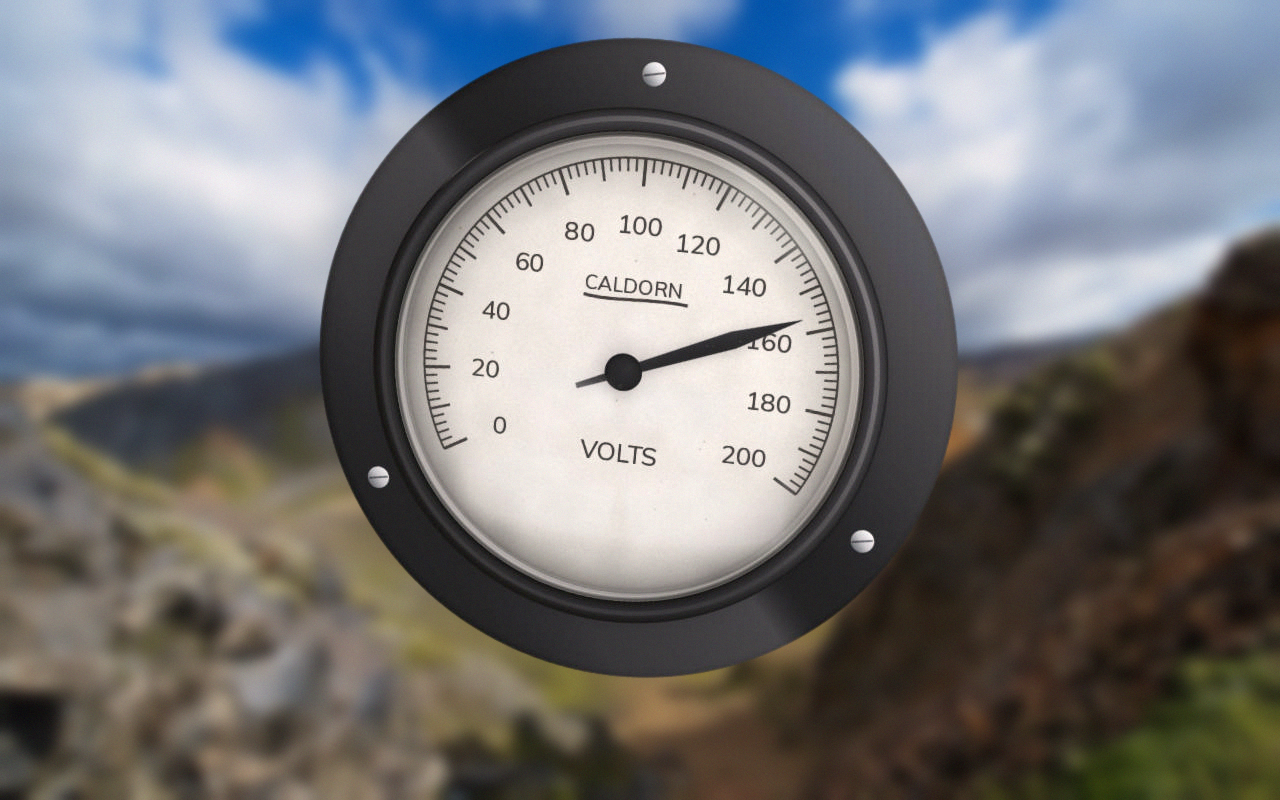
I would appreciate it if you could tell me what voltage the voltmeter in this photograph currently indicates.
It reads 156 V
